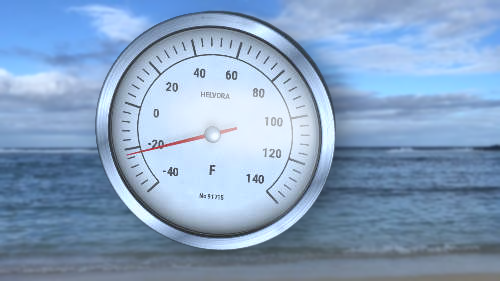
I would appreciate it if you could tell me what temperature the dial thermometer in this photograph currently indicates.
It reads -22 °F
